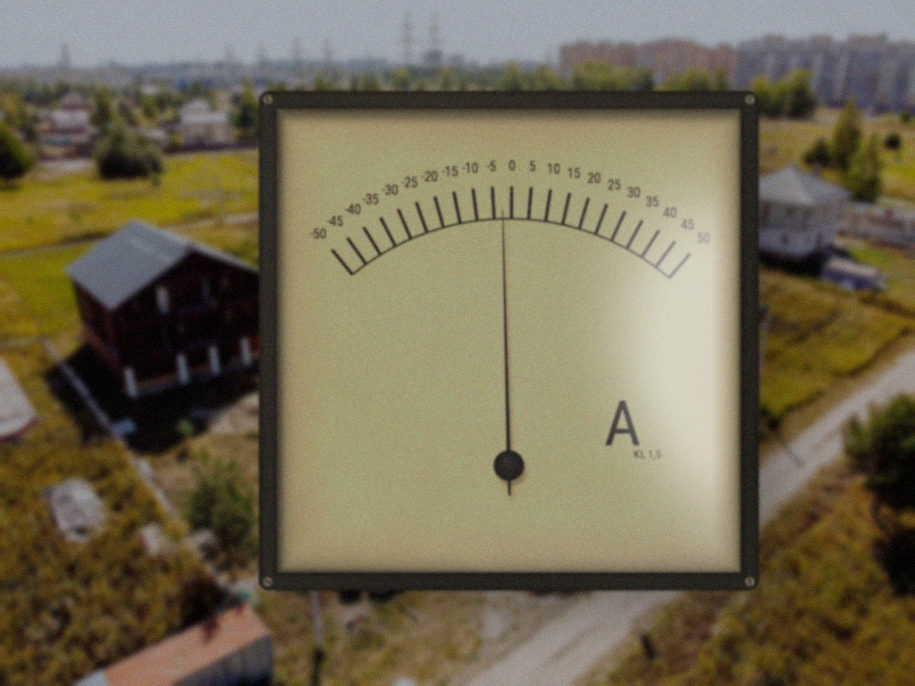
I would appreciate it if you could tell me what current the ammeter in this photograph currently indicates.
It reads -2.5 A
